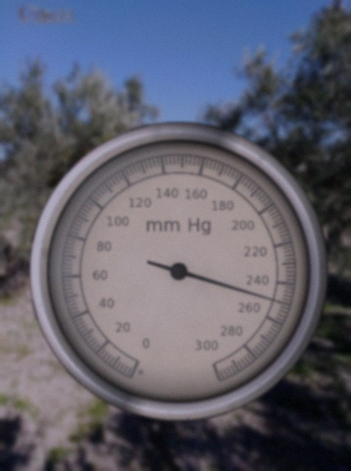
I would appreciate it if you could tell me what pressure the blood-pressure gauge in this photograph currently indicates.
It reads 250 mmHg
